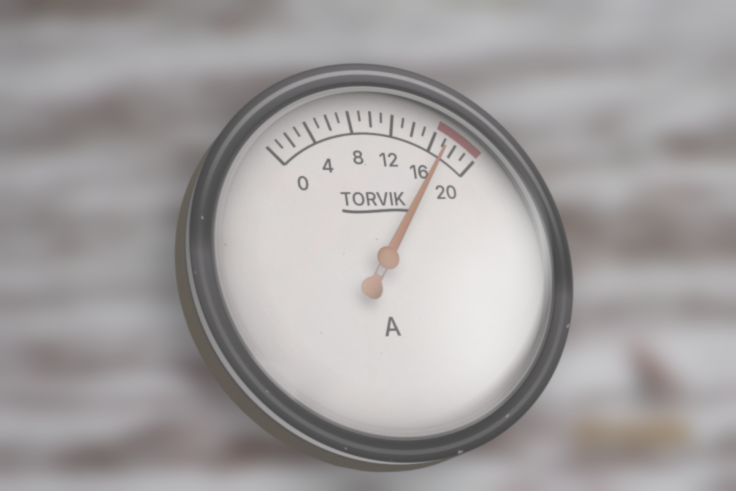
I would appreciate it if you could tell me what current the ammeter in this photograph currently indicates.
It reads 17 A
